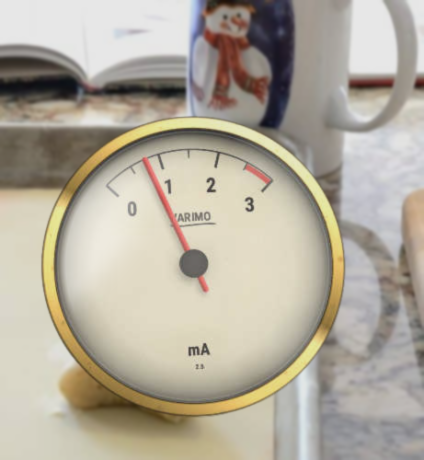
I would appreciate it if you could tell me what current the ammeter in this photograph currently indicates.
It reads 0.75 mA
